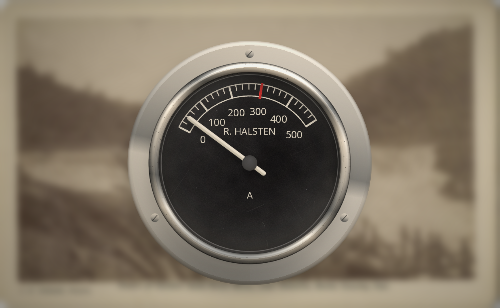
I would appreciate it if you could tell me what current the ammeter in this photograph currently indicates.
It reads 40 A
